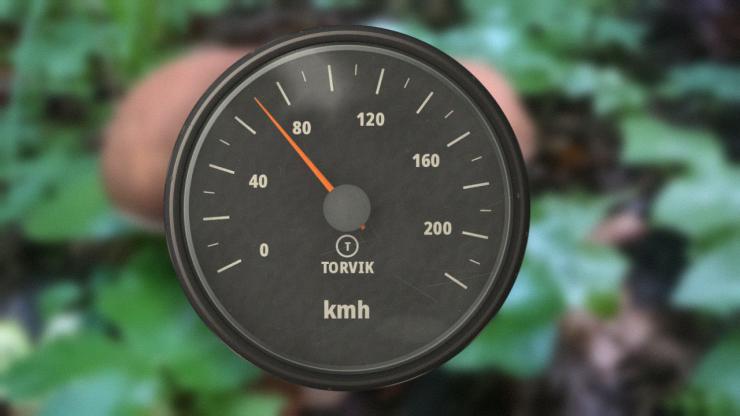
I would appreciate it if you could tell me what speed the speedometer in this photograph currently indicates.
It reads 70 km/h
